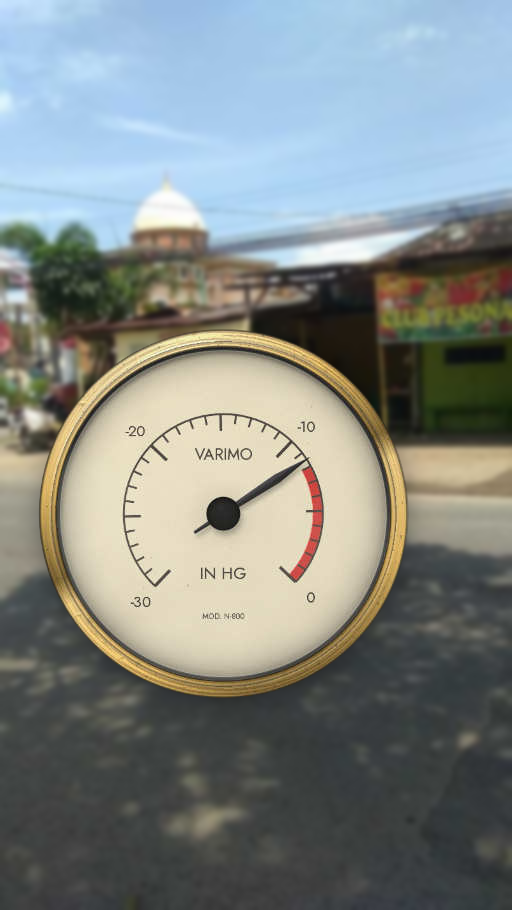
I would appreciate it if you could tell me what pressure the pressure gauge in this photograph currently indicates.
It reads -8.5 inHg
